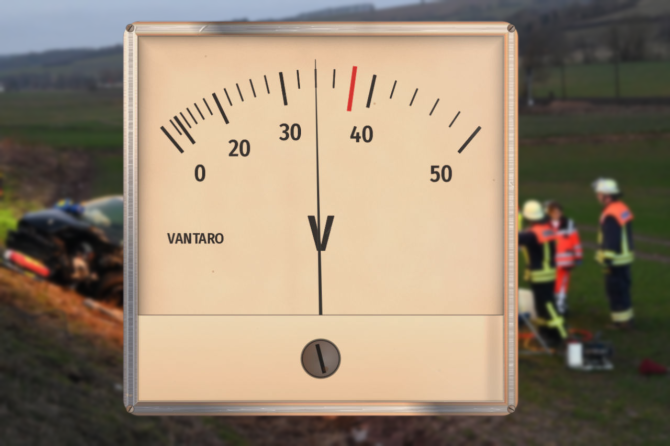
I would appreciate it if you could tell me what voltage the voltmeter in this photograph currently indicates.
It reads 34 V
